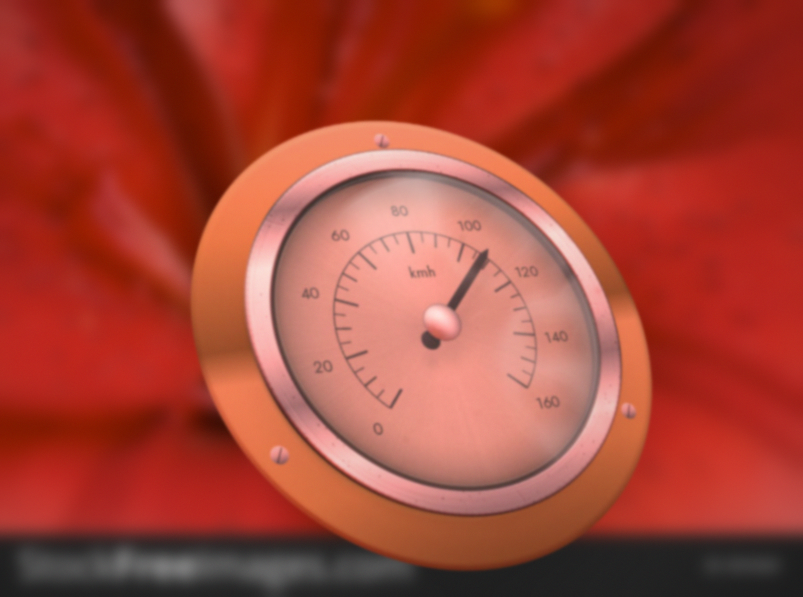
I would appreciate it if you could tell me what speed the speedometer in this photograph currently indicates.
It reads 107.5 km/h
